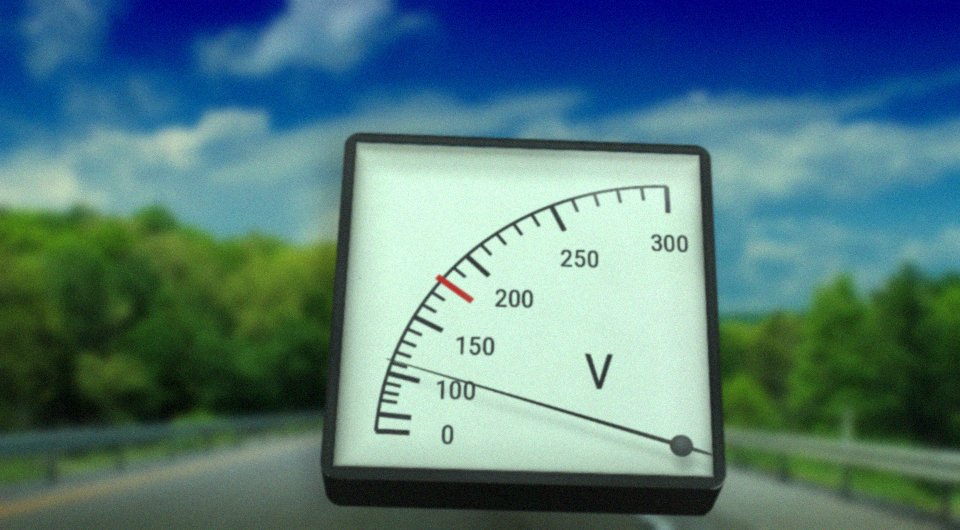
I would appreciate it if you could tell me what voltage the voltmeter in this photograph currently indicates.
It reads 110 V
